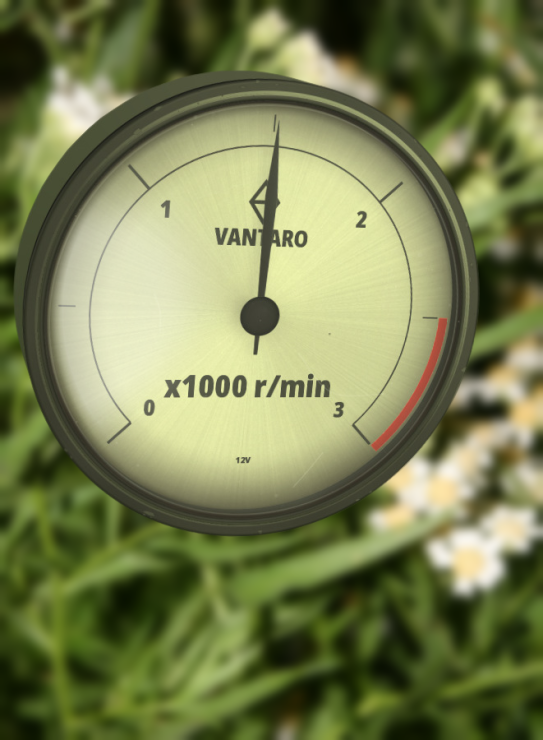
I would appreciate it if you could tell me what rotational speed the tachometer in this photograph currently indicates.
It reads 1500 rpm
